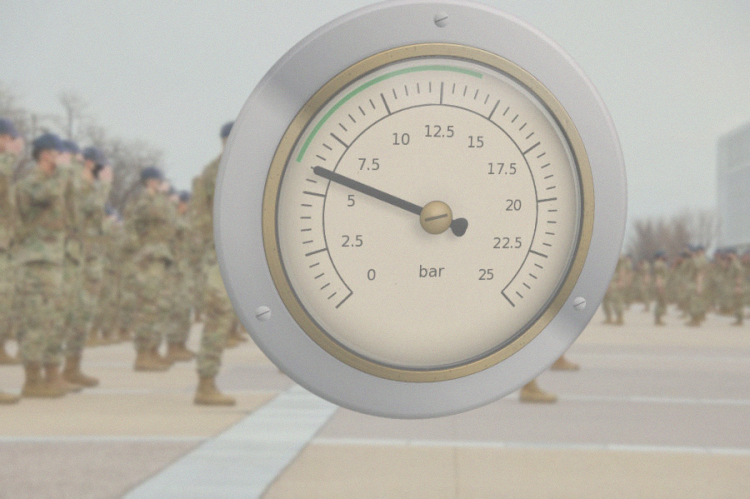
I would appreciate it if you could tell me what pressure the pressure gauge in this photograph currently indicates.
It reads 6 bar
